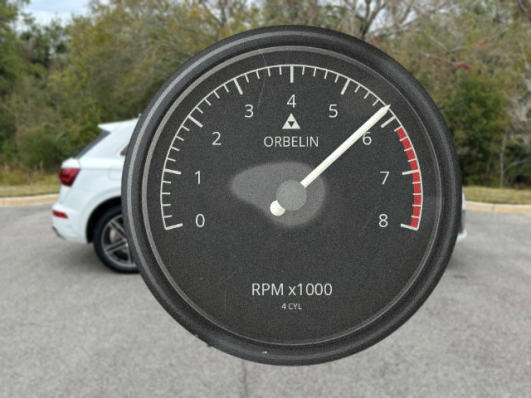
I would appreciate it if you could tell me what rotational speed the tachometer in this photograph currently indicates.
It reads 5800 rpm
